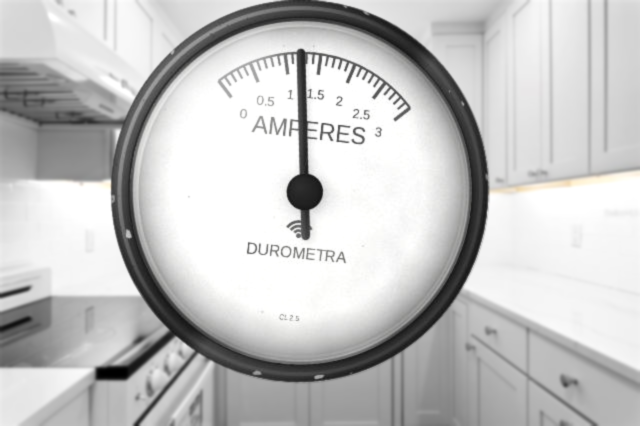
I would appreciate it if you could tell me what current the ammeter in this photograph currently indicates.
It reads 1.2 A
